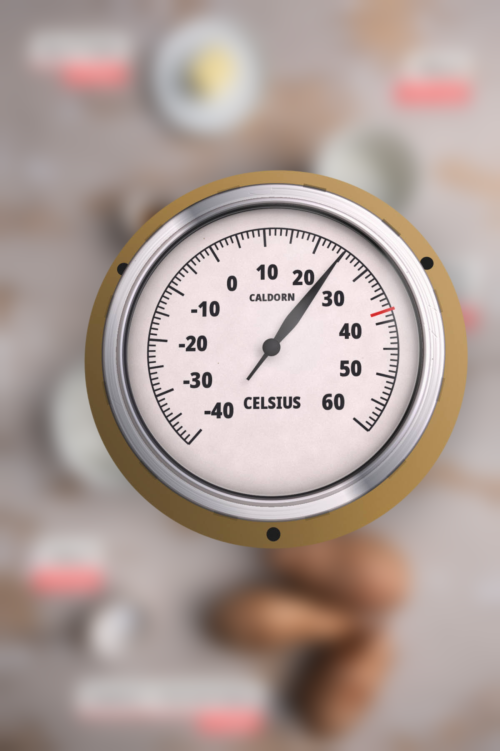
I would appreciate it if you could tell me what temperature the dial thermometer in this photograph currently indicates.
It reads 25 °C
